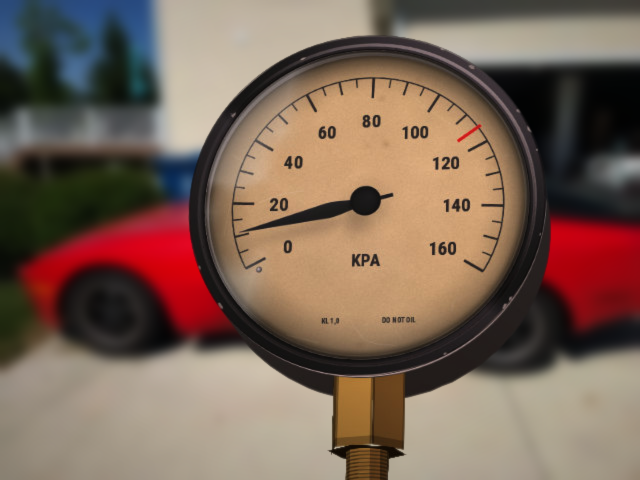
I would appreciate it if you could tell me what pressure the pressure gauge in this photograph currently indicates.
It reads 10 kPa
